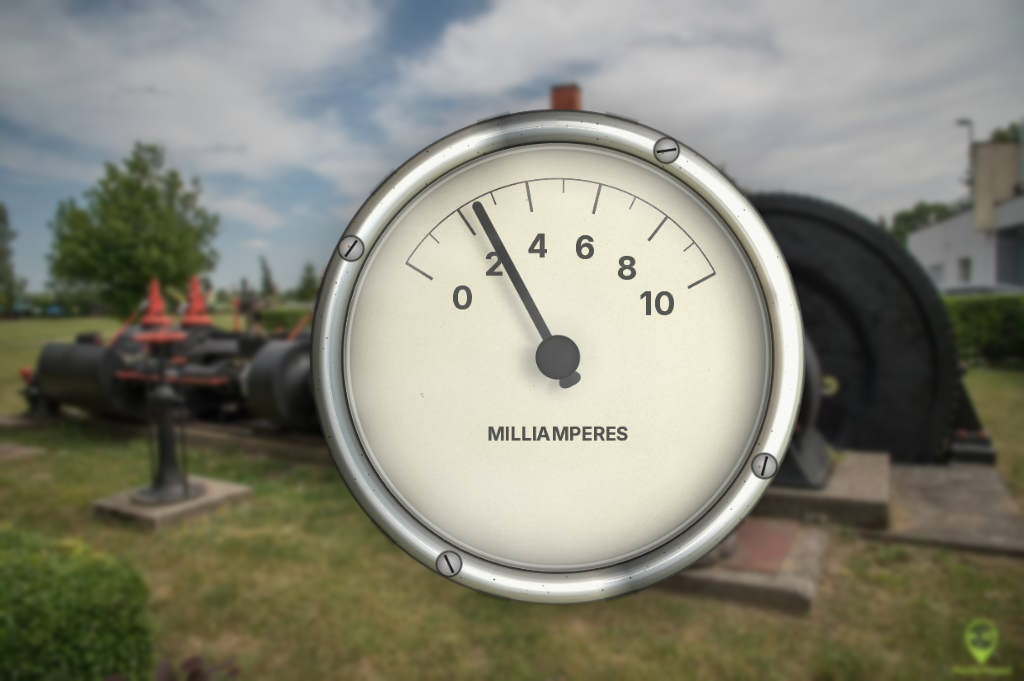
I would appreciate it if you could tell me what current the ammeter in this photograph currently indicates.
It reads 2.5 mA
